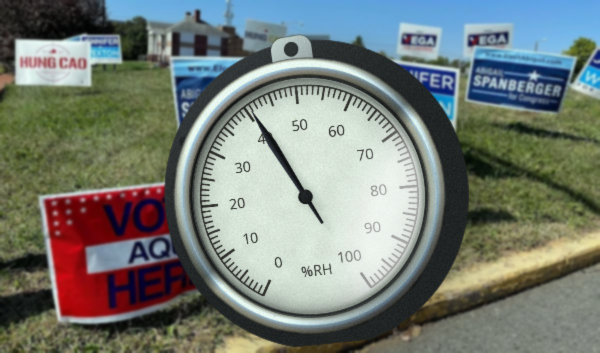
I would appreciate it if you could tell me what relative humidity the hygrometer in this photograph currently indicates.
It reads 41 %
